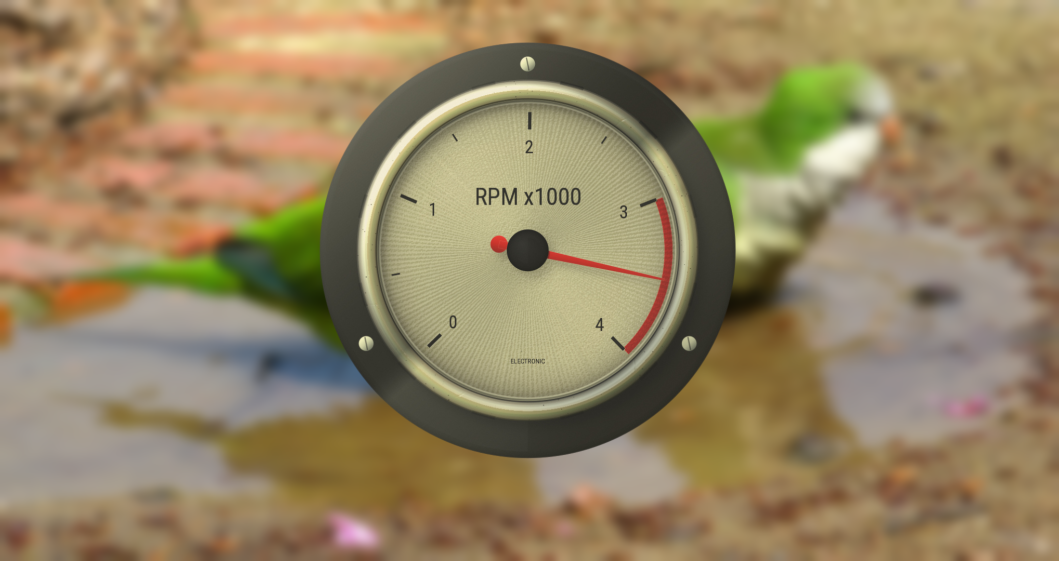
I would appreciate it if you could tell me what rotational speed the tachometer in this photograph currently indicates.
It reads 3500 rpm
